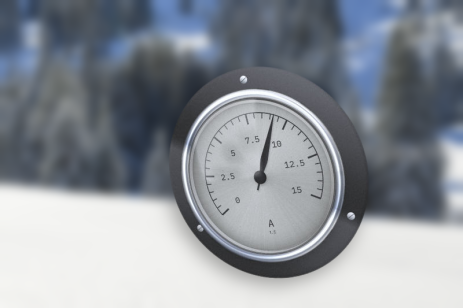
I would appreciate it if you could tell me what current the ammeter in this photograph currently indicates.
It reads 9.25 A
